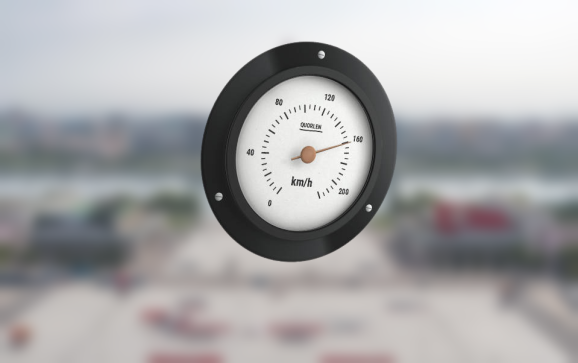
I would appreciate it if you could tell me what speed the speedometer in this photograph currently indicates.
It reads 160 km/h
